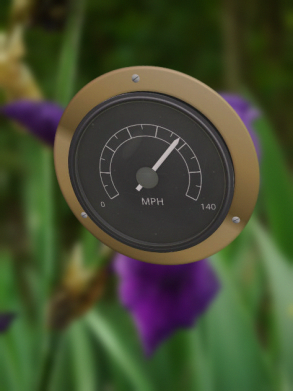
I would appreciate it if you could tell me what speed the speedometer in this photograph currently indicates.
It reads 95 mph
